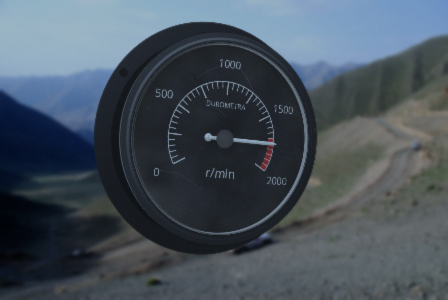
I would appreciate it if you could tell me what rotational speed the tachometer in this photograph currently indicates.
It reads 1750 rpm
